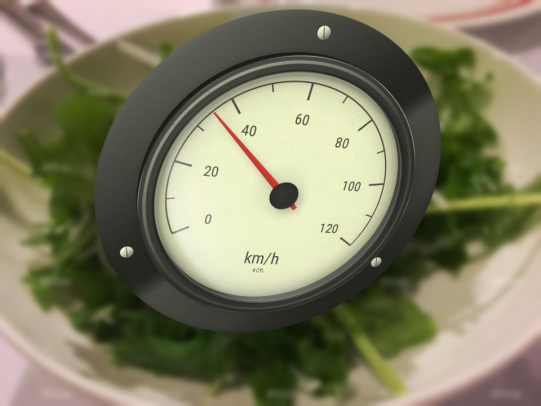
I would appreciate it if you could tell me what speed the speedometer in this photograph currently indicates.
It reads 35 km/h
